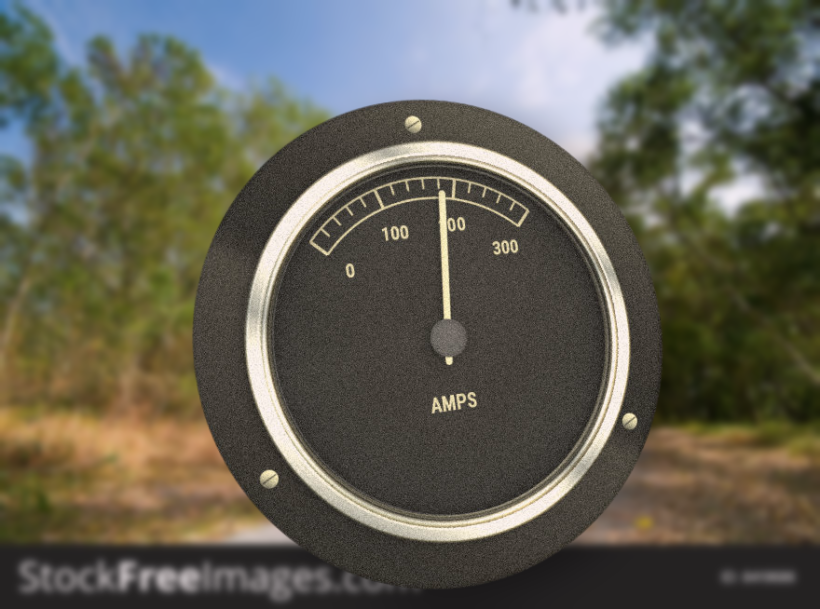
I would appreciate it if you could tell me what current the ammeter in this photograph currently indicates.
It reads 180 A
